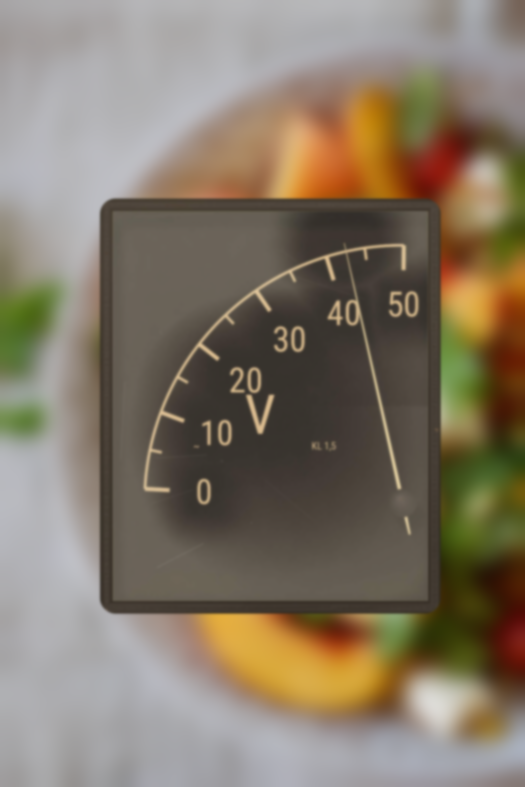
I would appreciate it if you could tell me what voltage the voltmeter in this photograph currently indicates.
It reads 42.5 V
